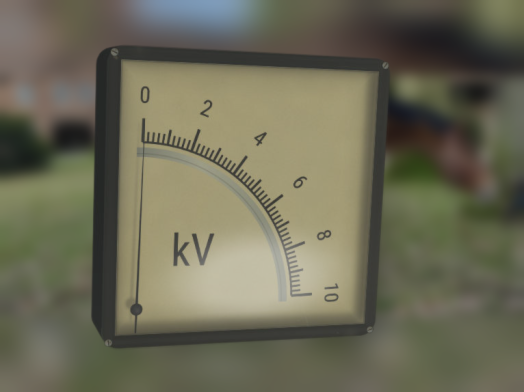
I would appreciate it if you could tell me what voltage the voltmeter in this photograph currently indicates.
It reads 0 kV
